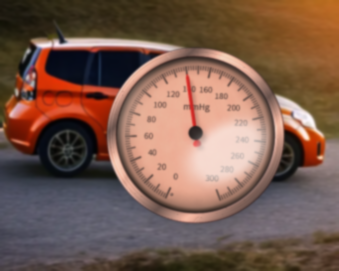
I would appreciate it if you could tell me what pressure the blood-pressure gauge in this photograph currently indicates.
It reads 140 mmHg
